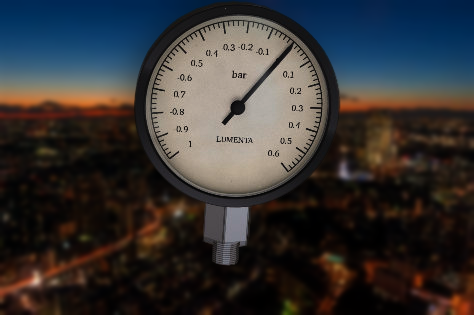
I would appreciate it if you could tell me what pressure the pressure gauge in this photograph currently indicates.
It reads 0 bar
